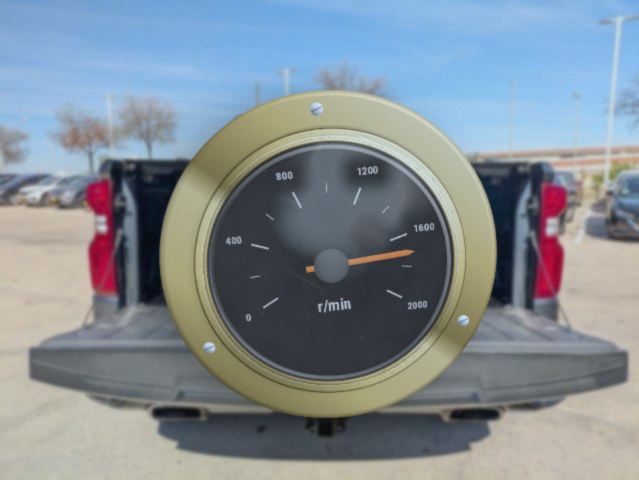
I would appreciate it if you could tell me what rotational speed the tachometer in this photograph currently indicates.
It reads 1700 rpm
